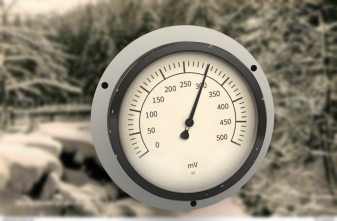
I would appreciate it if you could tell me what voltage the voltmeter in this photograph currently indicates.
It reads 300 mV
